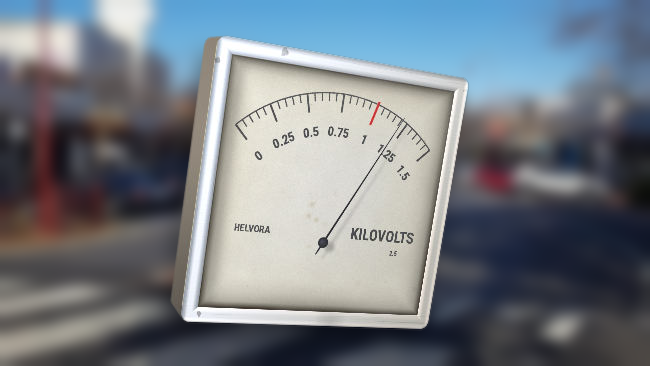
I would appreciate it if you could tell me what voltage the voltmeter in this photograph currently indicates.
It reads 1.2 kV
